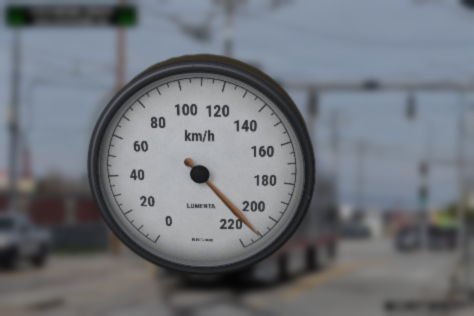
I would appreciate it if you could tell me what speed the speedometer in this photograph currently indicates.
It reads 210 km/h
